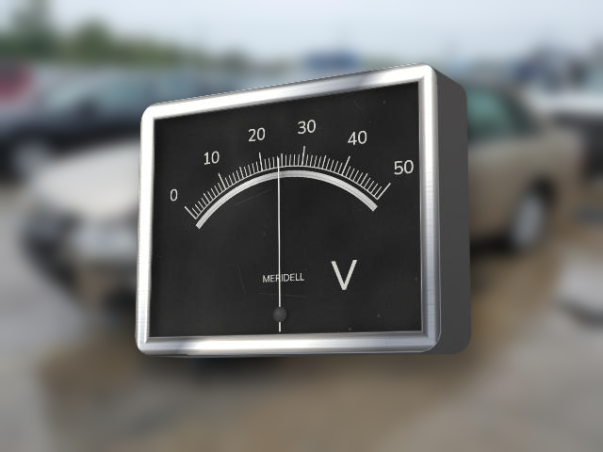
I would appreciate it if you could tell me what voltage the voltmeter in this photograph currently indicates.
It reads 25 V
